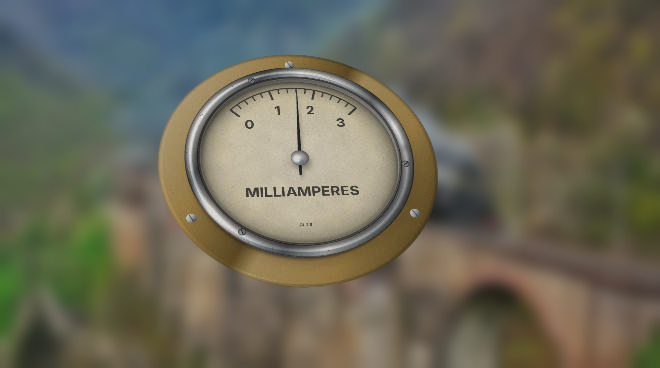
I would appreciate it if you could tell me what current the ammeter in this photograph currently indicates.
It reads 1.6 mA
